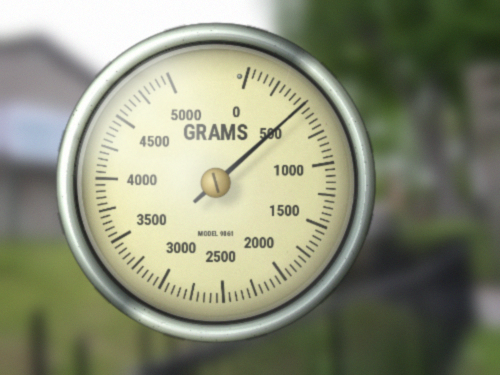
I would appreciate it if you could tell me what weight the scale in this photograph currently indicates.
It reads 500 g
